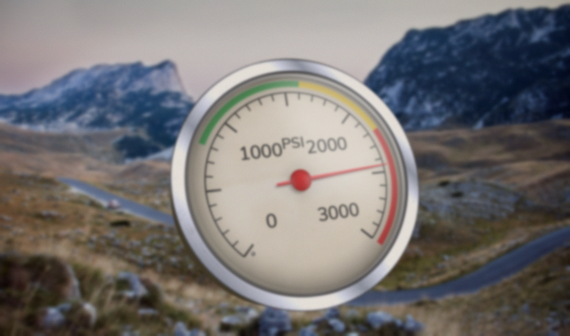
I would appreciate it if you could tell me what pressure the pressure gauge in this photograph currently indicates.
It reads 2450 psi
